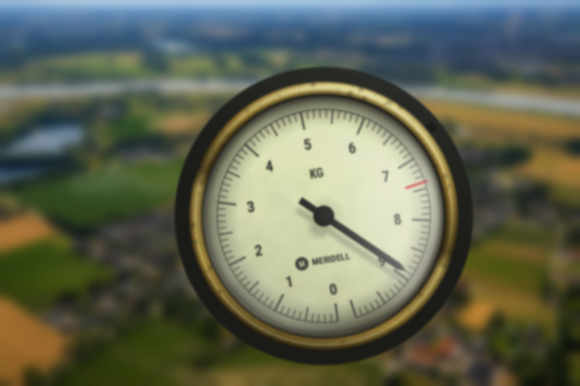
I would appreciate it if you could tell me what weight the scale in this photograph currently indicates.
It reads 8.9 kg
